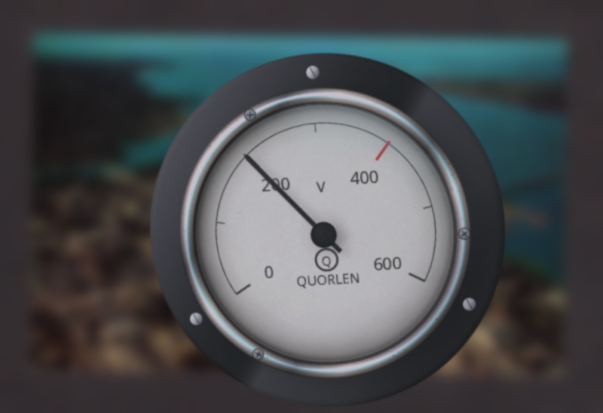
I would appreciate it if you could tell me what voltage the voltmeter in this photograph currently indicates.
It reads 200 V
